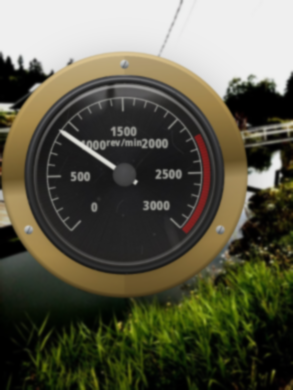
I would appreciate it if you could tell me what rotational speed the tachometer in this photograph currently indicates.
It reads 900 rpm
